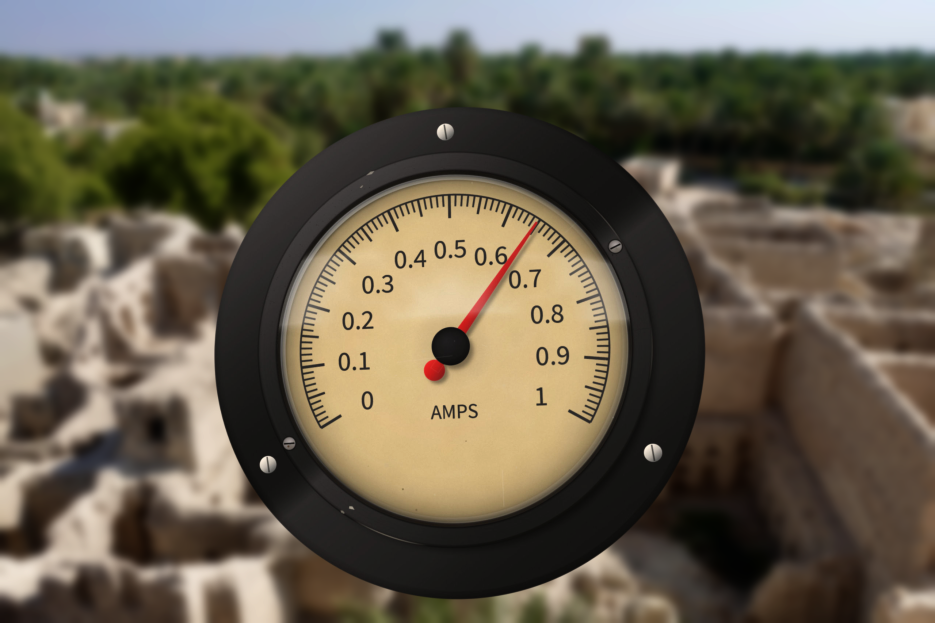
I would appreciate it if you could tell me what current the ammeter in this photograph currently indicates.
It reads 0.65 A
